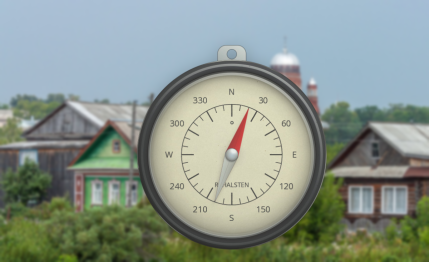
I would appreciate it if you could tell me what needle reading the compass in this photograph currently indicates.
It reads 20 °
